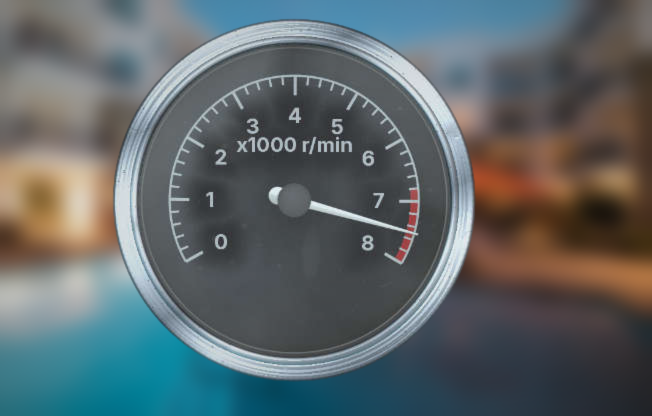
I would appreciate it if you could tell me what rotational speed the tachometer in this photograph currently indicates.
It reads 7500 rpm
